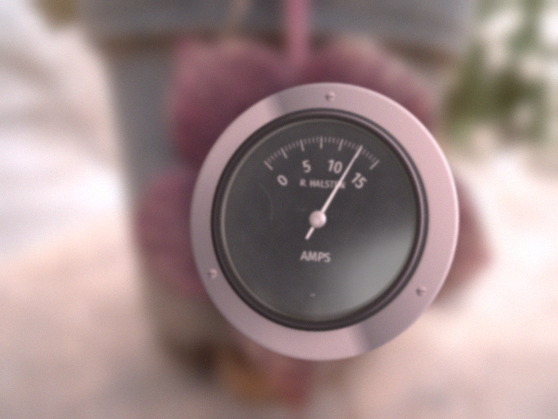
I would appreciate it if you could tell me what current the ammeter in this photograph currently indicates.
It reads 12.5 A
